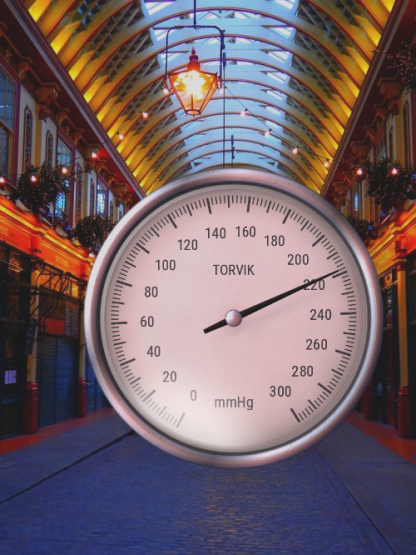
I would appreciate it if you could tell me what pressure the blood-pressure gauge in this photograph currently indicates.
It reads 218 mmHg
